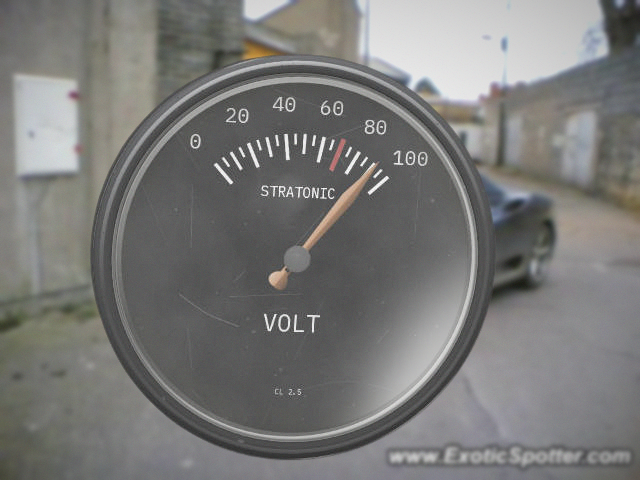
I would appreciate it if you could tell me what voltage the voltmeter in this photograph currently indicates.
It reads 90 V
